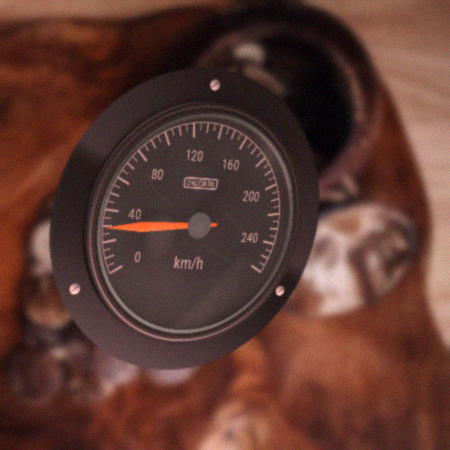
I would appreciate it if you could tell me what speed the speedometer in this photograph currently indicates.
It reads 30 km/h
